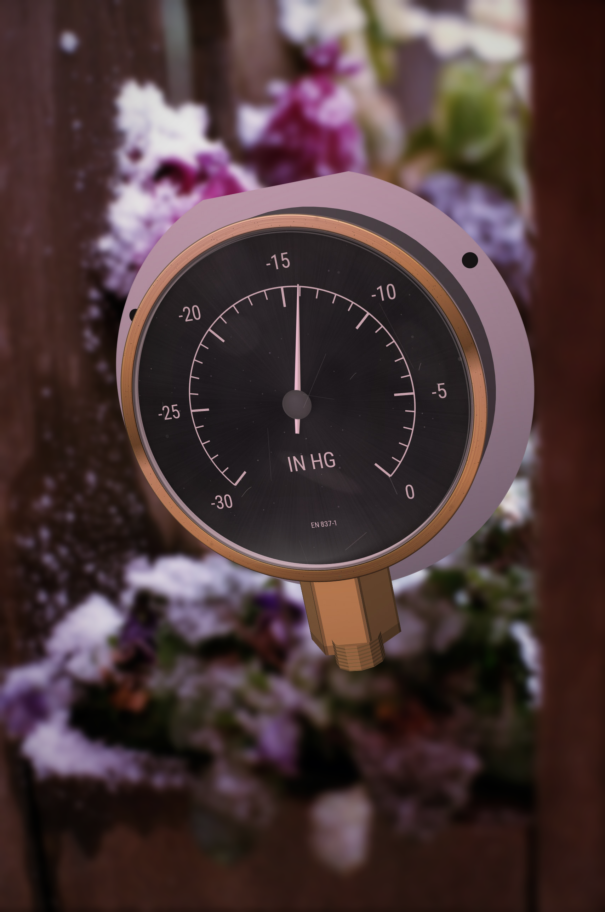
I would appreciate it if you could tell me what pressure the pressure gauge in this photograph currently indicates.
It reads -14 inHg
